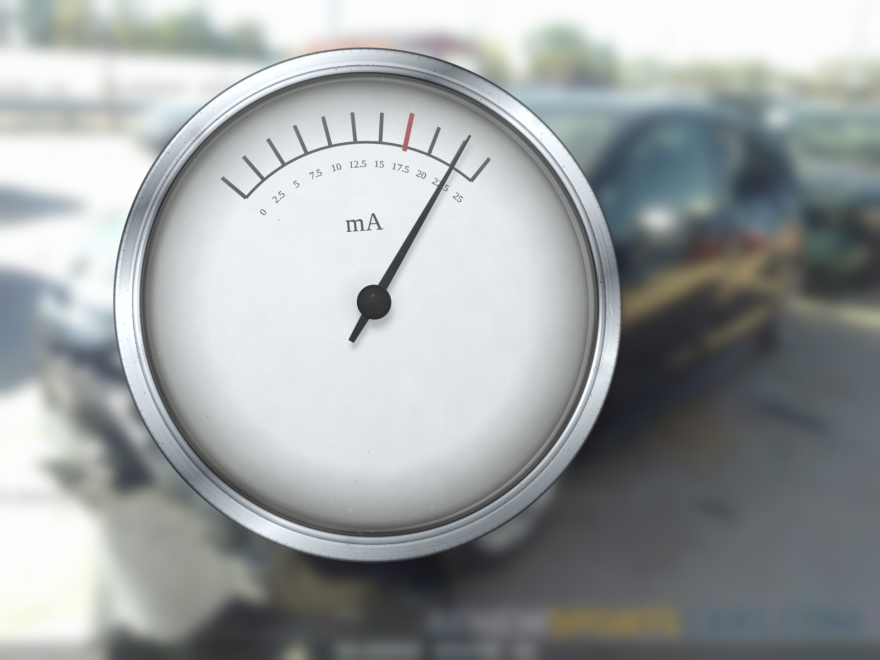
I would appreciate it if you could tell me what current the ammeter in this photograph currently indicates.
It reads 22.5 mA
